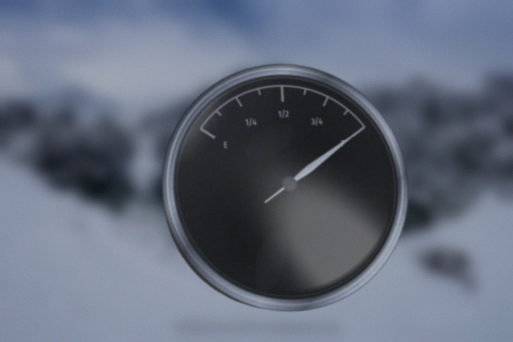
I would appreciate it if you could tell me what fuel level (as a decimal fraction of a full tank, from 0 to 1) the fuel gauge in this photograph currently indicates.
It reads 1
